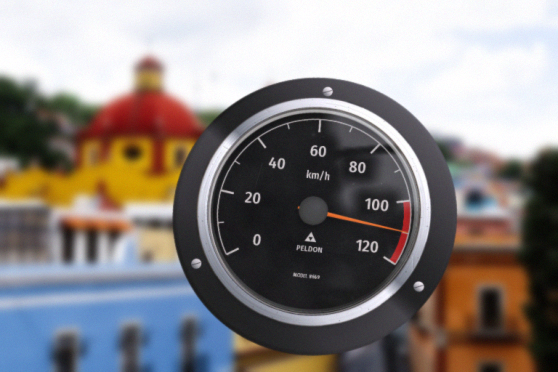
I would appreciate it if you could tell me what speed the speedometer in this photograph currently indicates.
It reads 110 km/h
